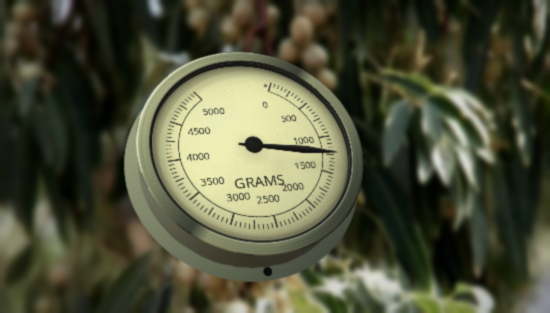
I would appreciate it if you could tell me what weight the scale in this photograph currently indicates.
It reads 1250 g
